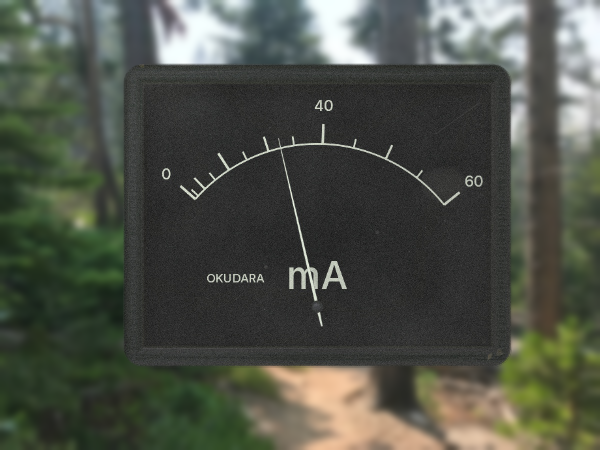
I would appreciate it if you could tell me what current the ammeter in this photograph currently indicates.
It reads 32.5 mA
